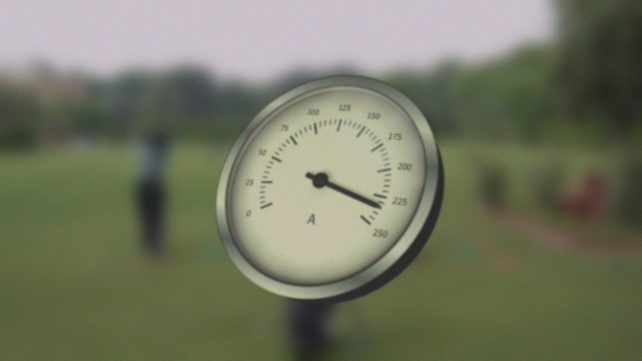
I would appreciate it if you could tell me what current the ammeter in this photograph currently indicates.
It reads 235 A
